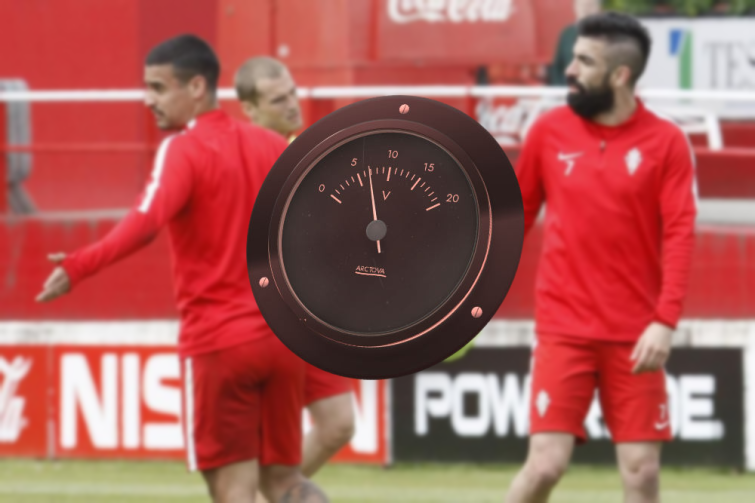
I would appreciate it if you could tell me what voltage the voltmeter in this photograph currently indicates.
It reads 7 V
